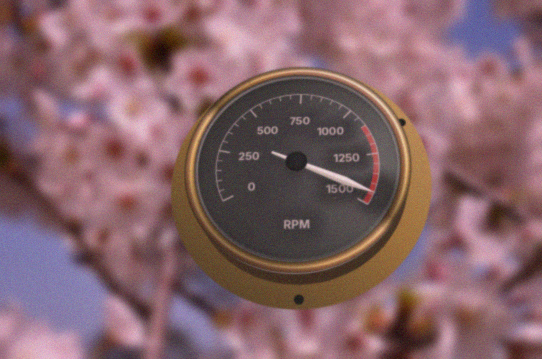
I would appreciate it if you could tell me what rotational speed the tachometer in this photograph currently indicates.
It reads 1450 rpm
